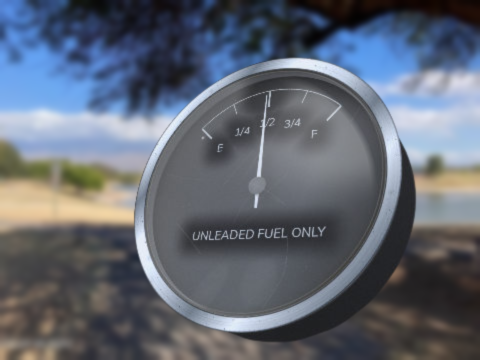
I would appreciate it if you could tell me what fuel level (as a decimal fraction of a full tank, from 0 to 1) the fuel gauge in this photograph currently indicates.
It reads 0.5
